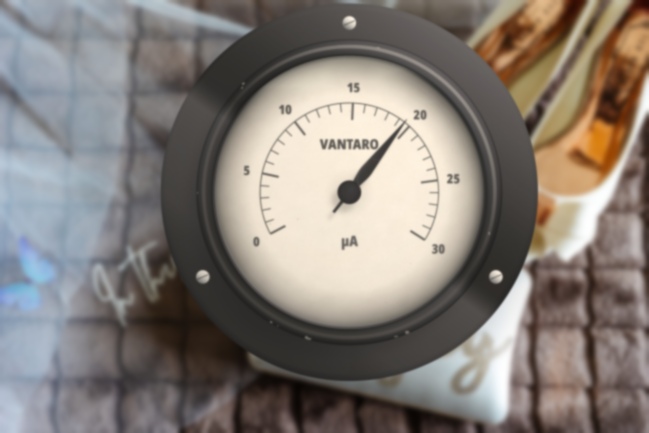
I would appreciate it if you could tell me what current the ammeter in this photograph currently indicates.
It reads 19.5 µA
